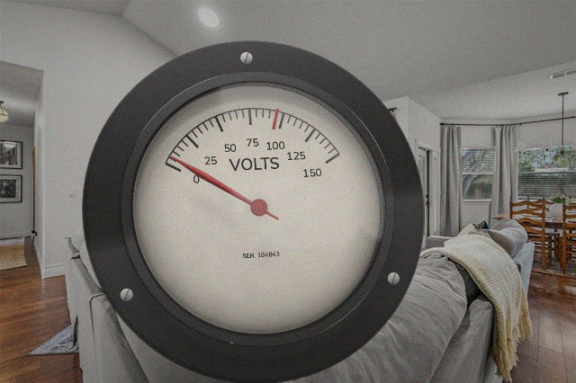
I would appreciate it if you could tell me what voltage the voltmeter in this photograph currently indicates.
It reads 5 V
